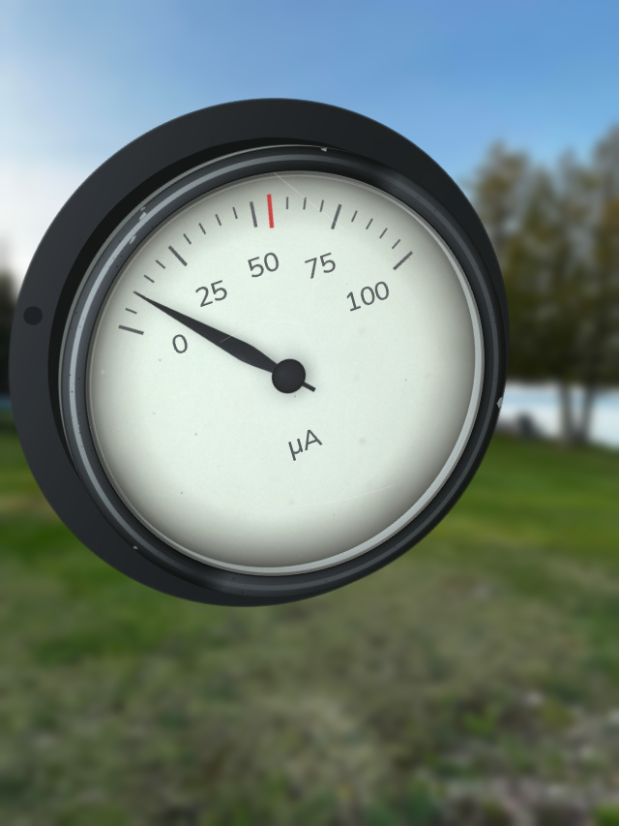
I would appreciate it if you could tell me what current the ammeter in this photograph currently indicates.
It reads 10 µA
